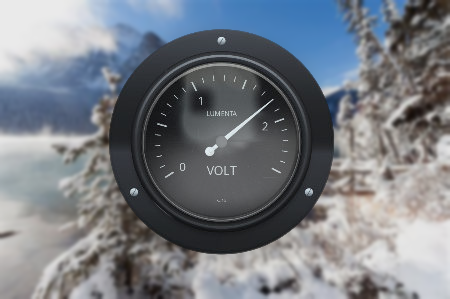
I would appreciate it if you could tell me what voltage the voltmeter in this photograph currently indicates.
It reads 1.8 V
